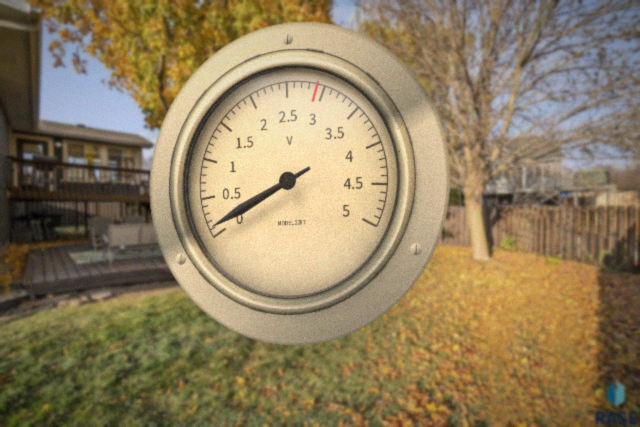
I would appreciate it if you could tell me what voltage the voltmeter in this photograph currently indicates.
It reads 0.1 V
